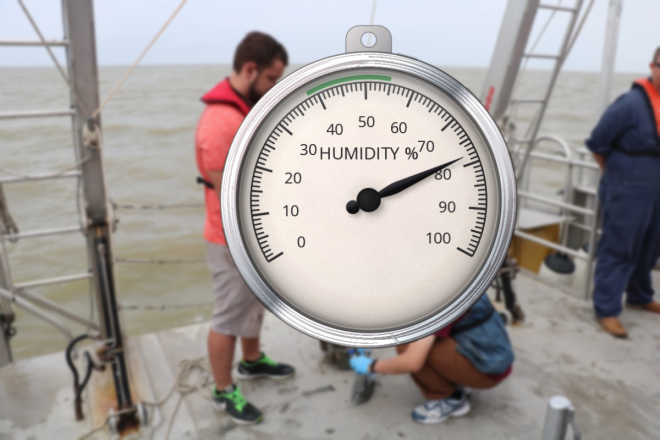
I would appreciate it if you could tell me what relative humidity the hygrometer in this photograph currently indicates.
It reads 78 %
